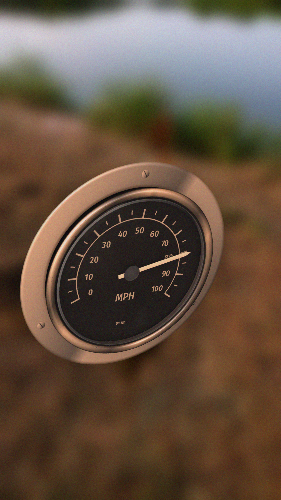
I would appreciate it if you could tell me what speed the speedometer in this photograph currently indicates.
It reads 80 mph
